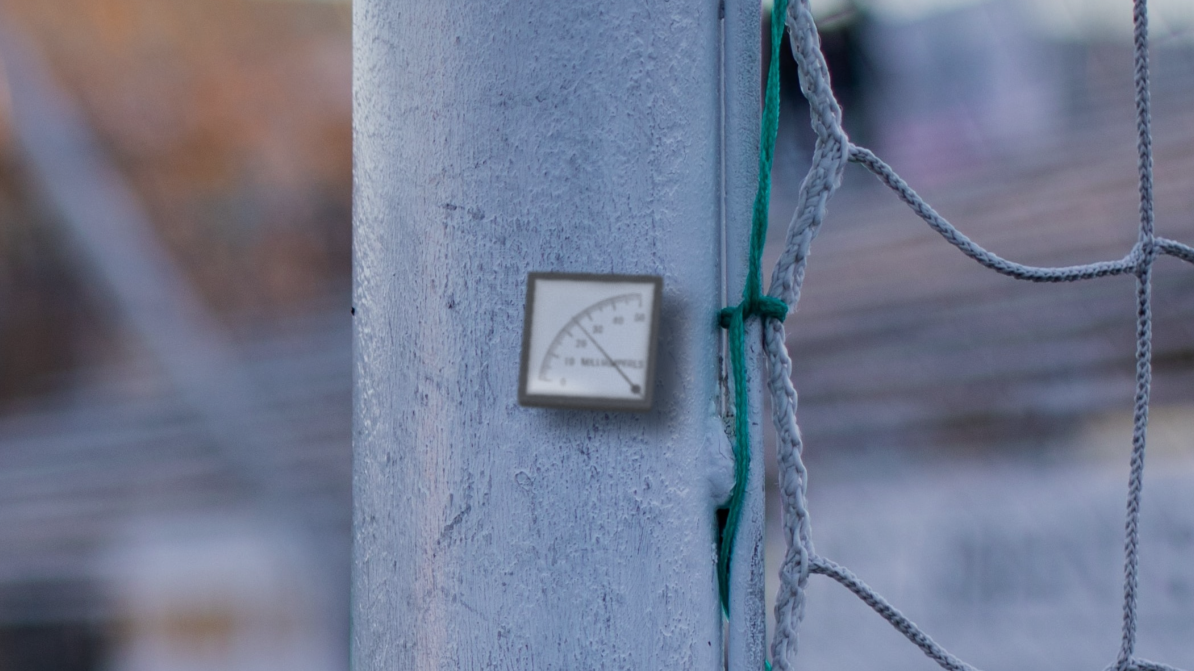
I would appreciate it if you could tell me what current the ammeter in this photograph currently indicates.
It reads 25 mA
